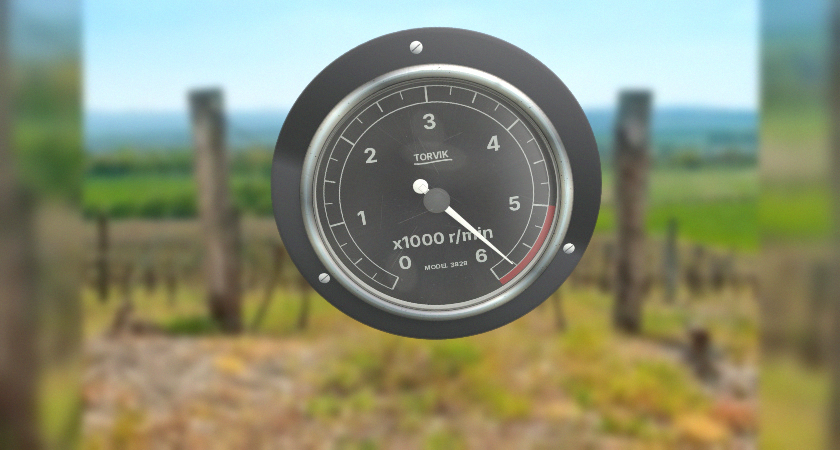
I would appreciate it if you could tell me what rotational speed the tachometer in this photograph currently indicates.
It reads 5750 rpm
